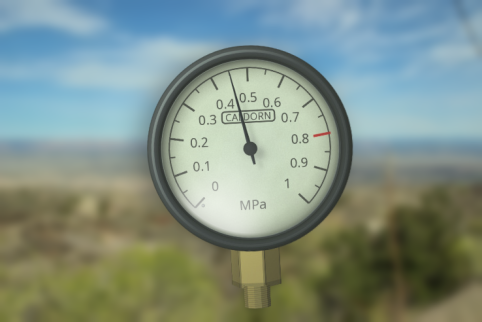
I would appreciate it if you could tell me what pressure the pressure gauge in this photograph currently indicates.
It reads 0.45 MPa
